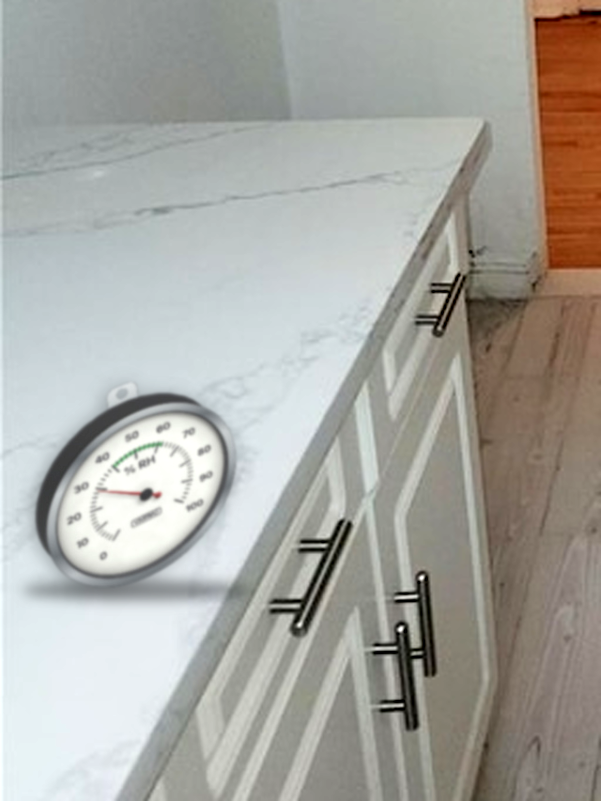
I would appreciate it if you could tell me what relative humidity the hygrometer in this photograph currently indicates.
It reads 30 %
